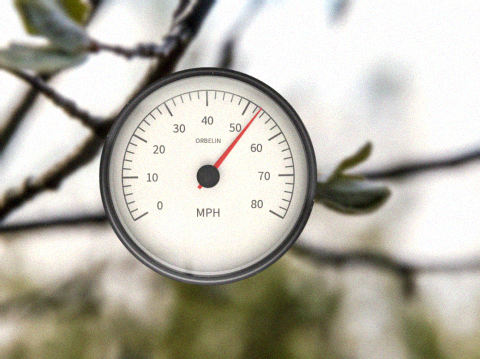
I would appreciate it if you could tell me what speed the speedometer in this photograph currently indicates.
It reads 53 mph
